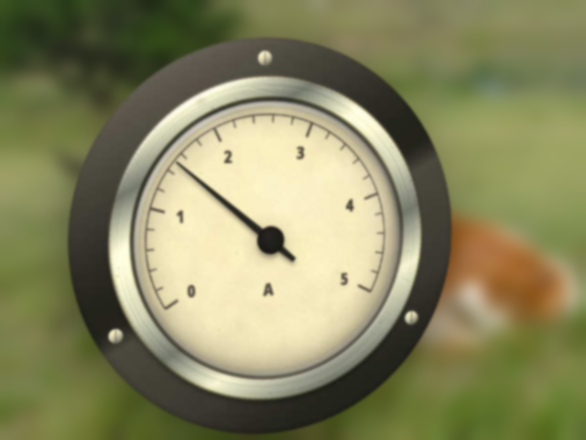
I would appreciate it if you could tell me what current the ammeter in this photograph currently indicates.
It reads 1.5 A
